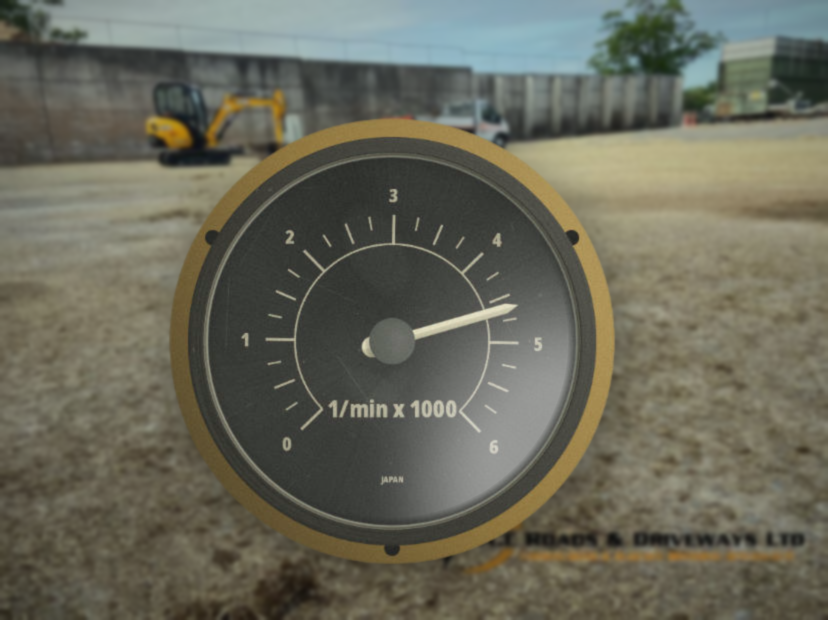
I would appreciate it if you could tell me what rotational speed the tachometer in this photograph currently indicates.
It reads 4625 rpm
